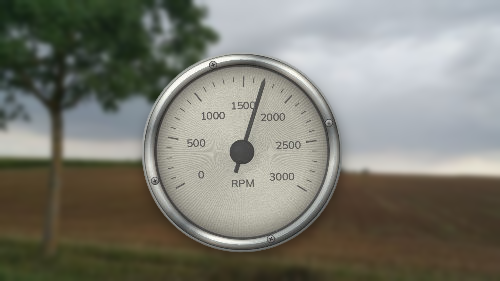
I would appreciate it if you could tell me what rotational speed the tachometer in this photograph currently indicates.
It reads 1700 rpm
